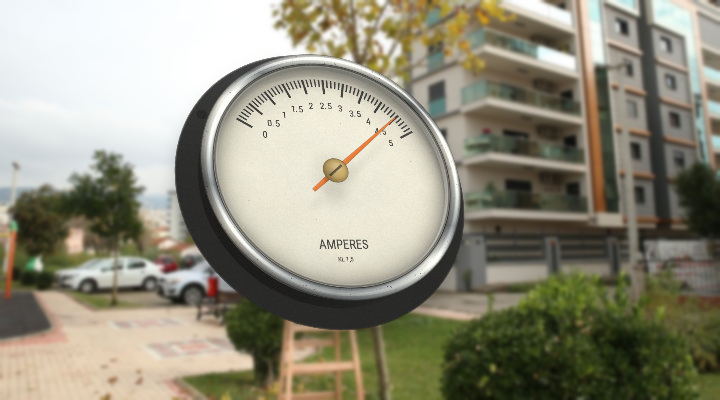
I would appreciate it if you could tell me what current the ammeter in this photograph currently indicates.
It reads 4.5 A
